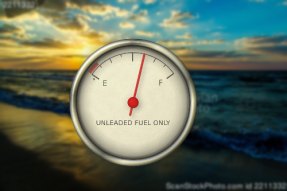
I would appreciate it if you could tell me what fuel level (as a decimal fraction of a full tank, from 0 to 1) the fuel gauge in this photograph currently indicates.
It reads 0.625
